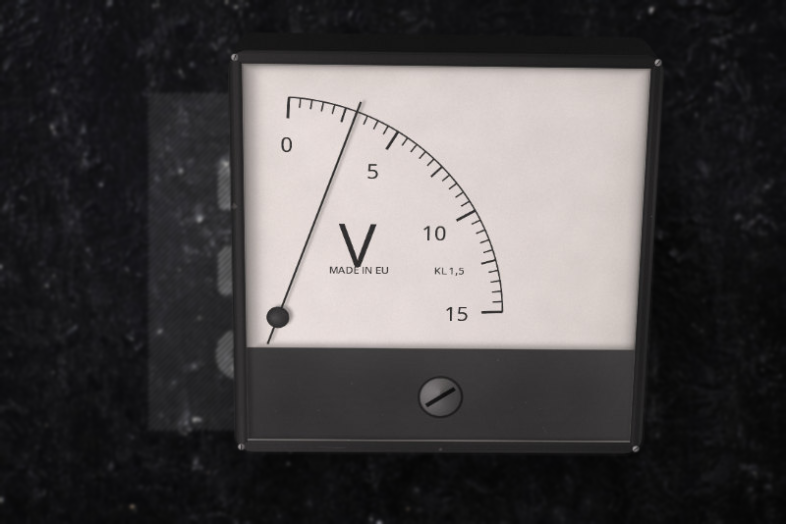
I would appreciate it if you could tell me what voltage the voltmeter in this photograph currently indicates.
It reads 3 V
